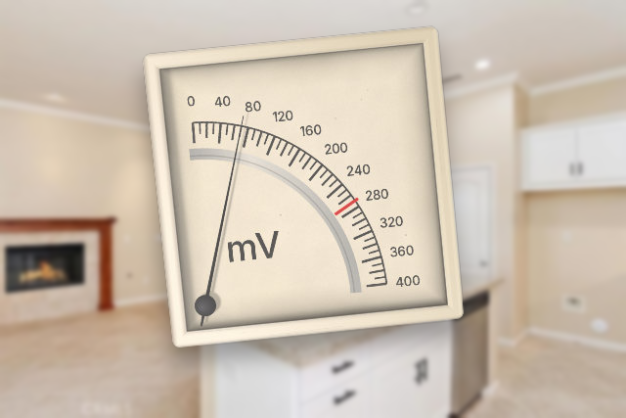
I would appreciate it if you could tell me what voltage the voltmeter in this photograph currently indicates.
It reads 70 mV
